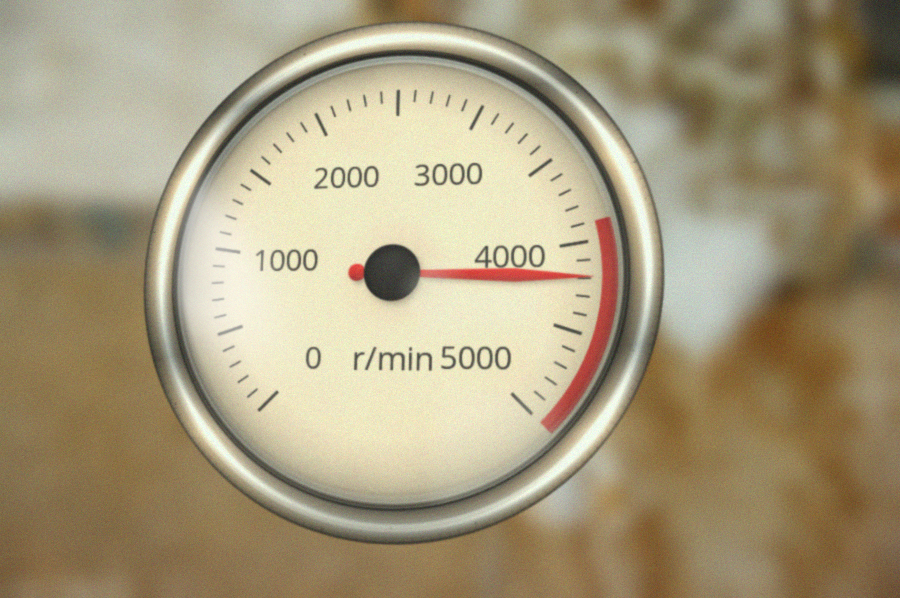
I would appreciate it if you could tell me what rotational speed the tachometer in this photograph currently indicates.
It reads 4200 rpm
